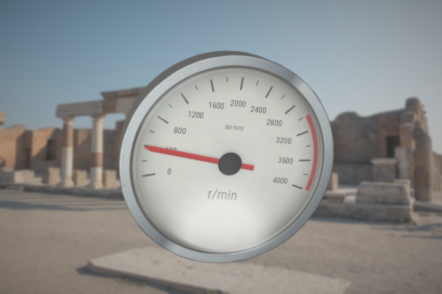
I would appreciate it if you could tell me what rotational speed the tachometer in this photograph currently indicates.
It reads 400 rpm
